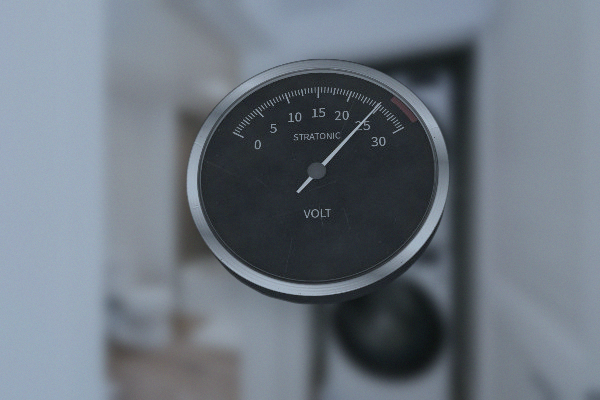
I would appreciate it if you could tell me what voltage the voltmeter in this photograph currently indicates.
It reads 25 V
